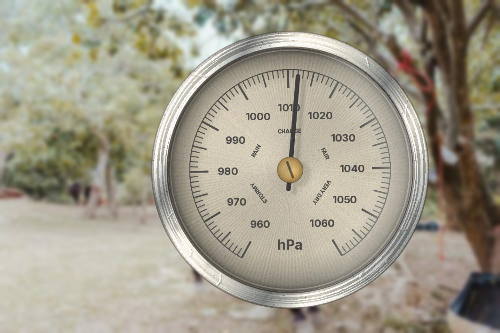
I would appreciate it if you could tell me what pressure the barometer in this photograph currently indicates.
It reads 1012 hPa
